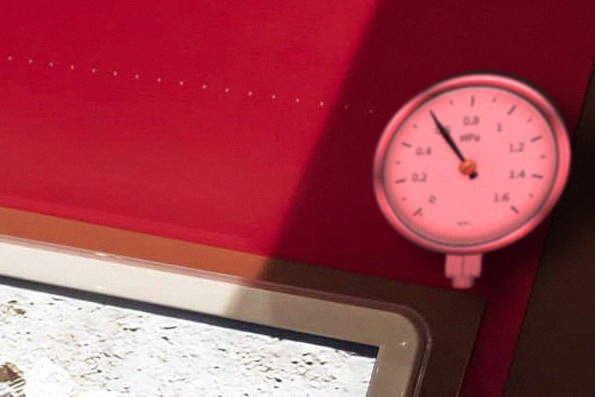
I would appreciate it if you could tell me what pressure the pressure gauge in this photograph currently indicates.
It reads 0.6 MPa
